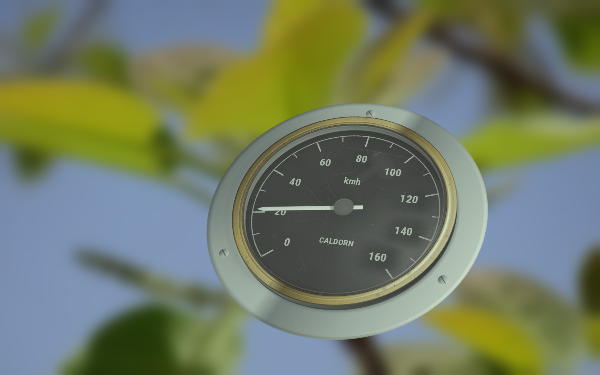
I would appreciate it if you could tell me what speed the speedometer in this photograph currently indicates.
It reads 20 km/h
